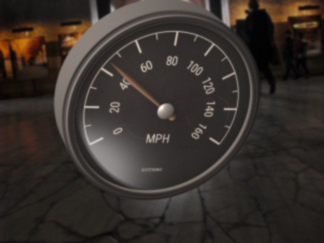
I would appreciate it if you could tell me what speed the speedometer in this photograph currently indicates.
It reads 45 mph
